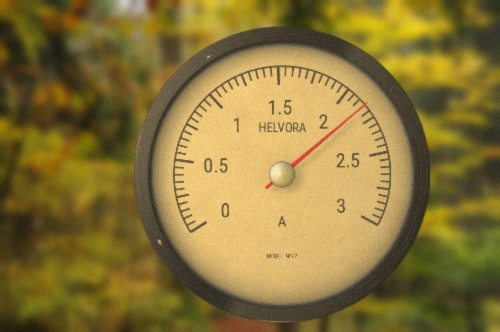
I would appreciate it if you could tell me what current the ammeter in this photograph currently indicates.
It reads 2.15 A
